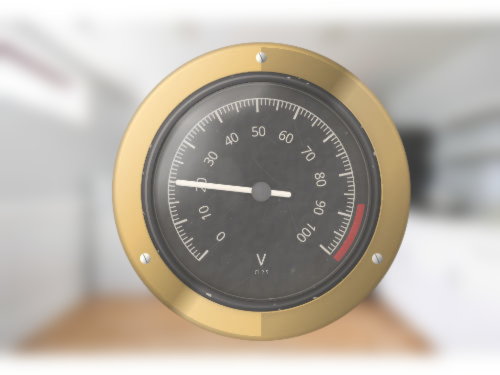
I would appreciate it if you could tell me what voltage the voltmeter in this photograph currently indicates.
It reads 20 V
